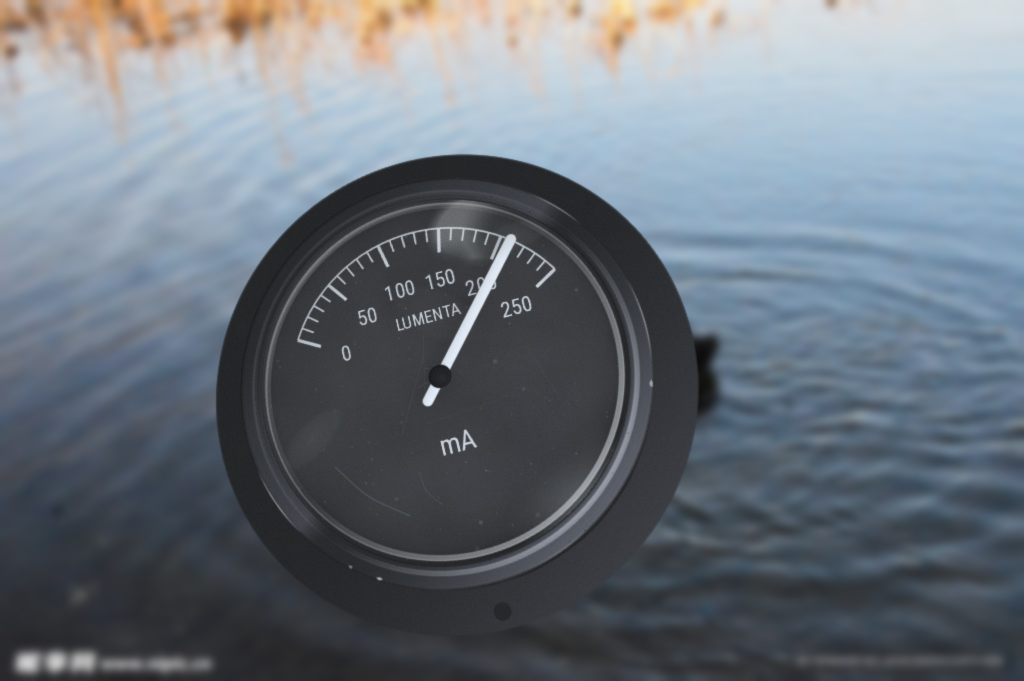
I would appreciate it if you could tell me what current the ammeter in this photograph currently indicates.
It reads 210 mA
